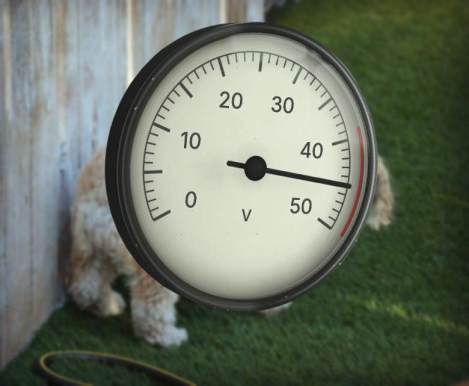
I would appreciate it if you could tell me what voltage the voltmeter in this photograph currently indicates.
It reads 45 V
